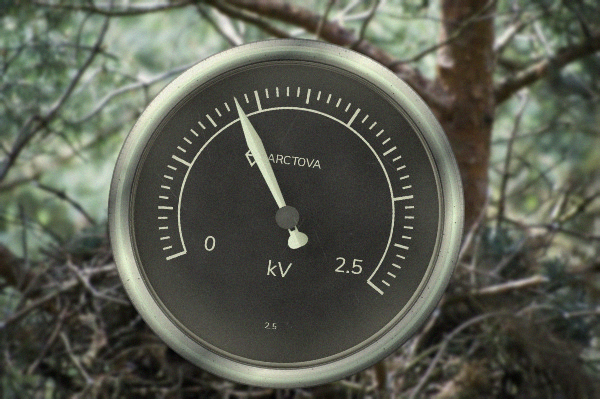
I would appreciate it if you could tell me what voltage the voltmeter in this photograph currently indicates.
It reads 0.9 kV
